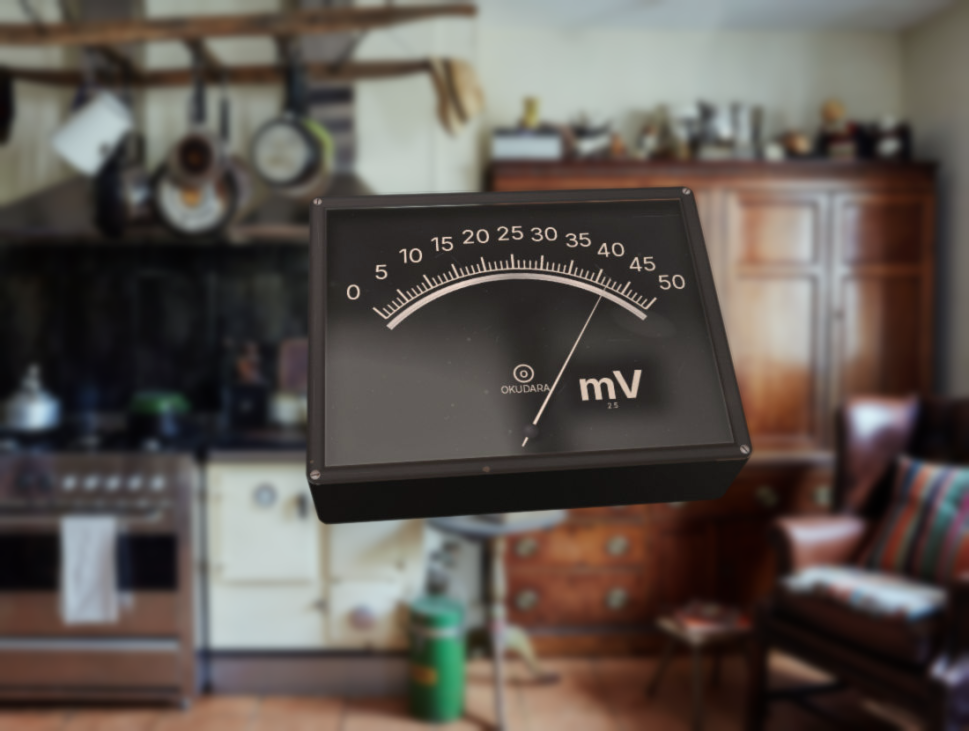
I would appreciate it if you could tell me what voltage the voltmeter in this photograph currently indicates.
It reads 42 mV
